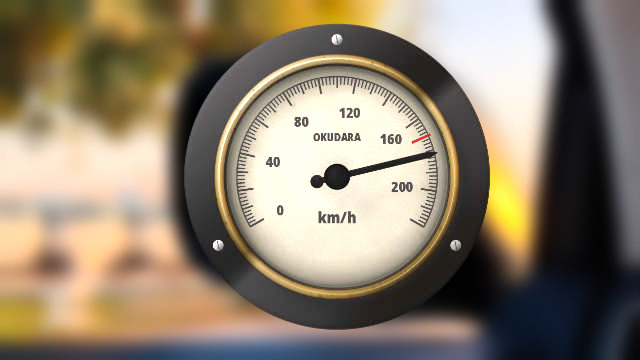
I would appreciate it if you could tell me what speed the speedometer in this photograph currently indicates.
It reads 180 km/h
